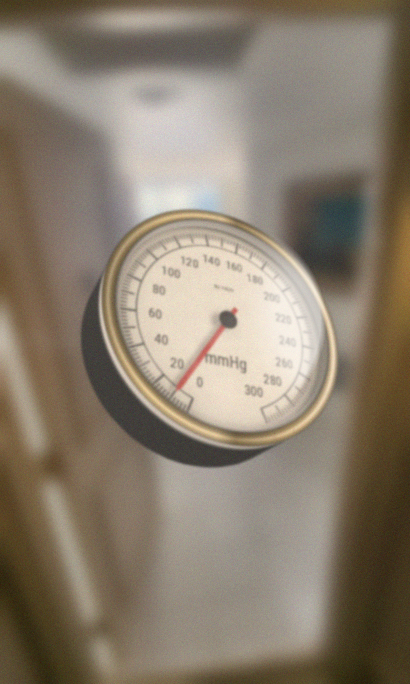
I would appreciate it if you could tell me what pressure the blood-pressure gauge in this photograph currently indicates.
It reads 10 mmHg
